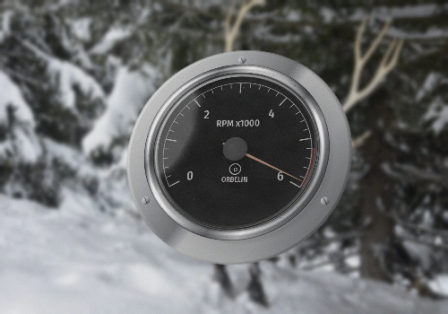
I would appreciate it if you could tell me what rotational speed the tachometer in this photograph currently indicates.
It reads 5900 rpm
